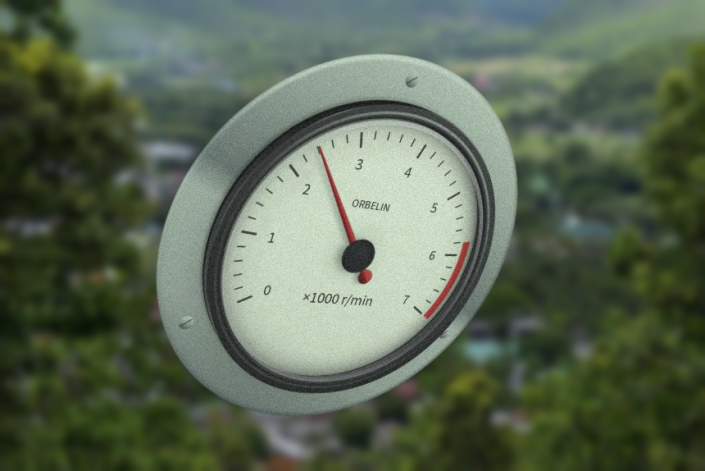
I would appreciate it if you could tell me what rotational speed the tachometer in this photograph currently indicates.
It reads 2400 rpm
